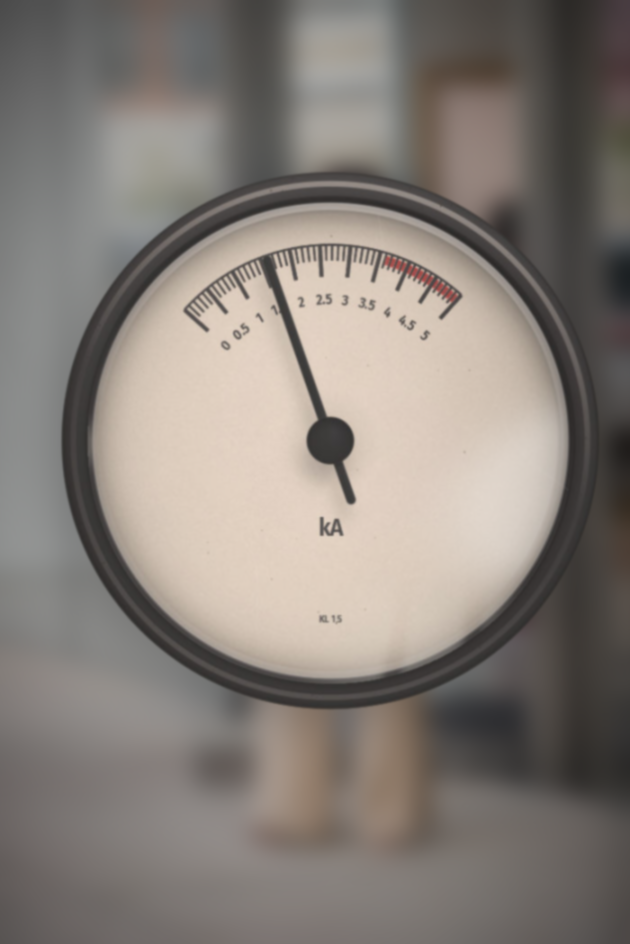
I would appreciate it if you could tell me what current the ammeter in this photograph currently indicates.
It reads 1.6 kA
